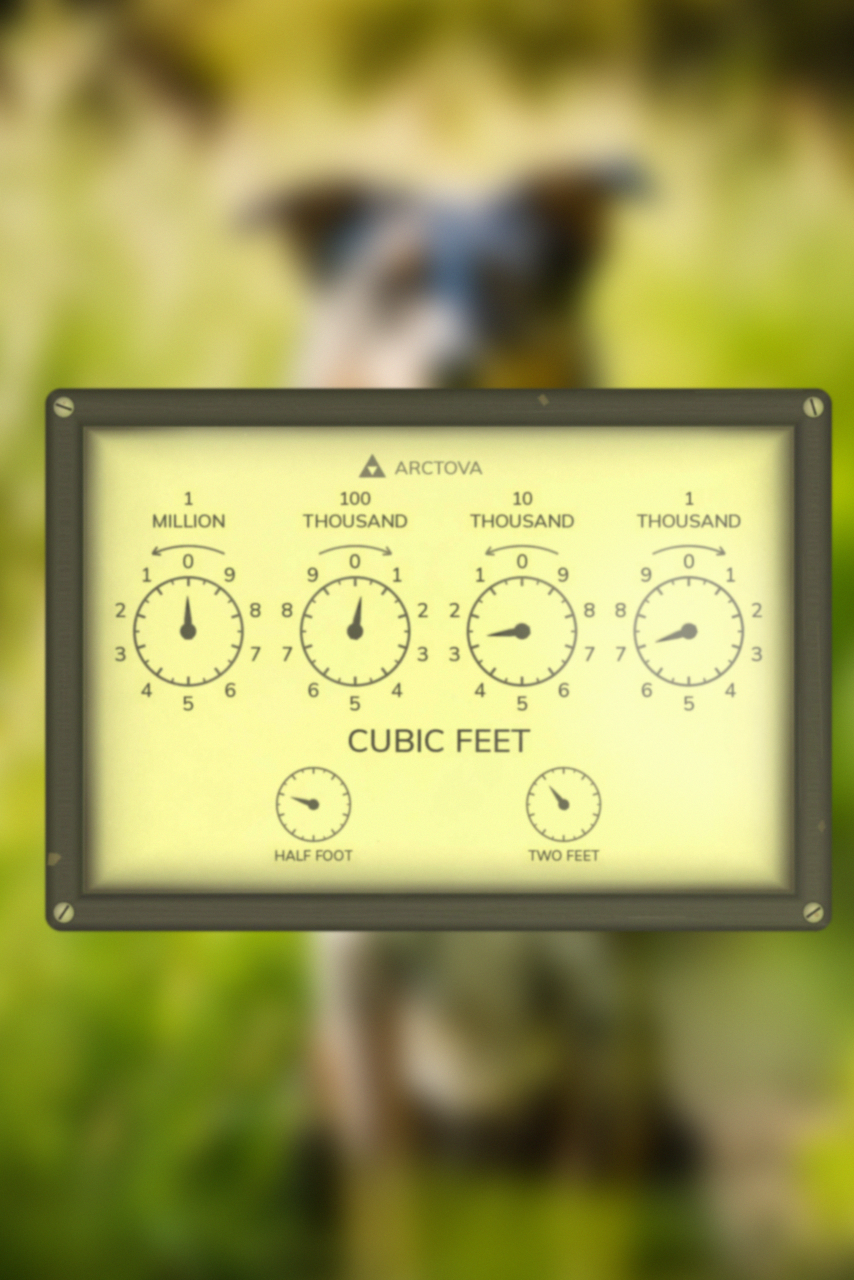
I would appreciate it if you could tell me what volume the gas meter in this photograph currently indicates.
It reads 2700 ft³
